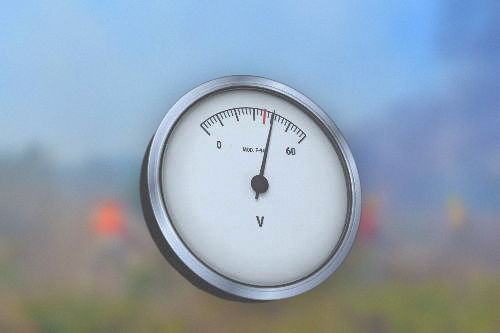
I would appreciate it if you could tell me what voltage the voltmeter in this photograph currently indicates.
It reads 40 V
